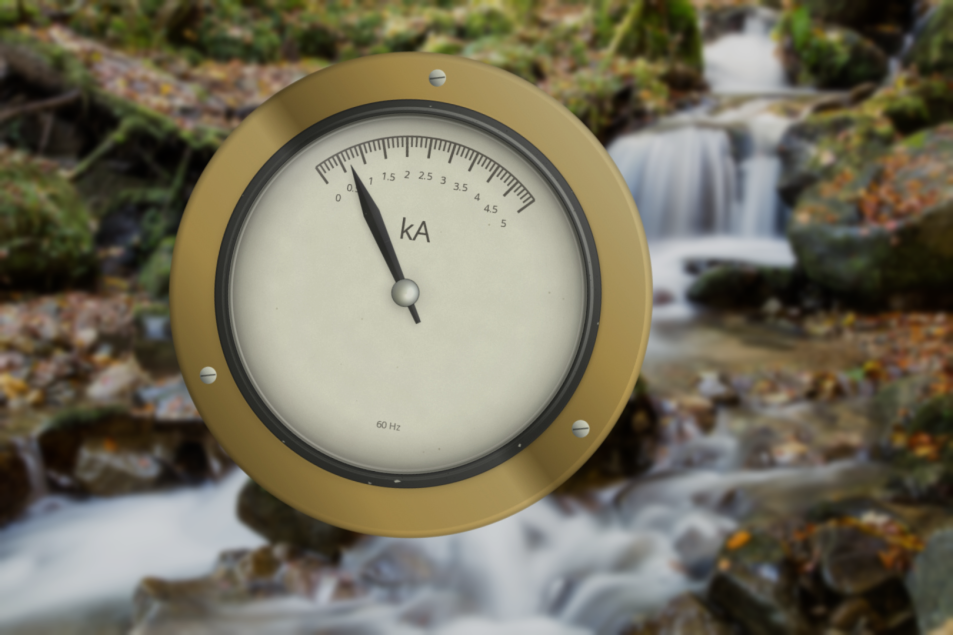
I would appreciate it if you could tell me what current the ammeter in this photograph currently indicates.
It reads 0.7 kA
